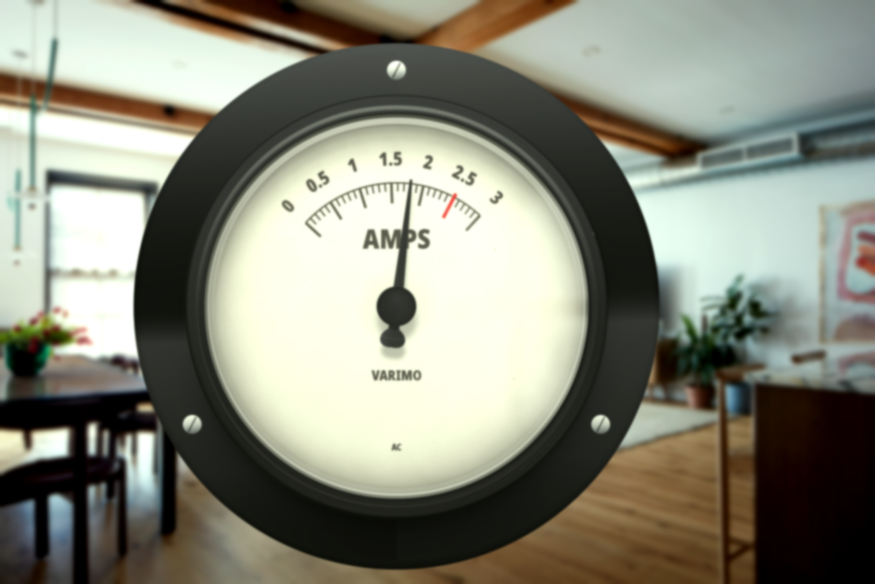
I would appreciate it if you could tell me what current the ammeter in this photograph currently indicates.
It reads 1.8 A
